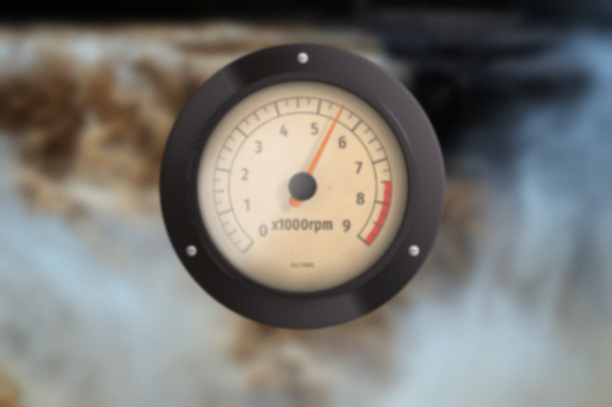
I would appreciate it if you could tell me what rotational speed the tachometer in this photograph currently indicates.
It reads 5500 rpm
